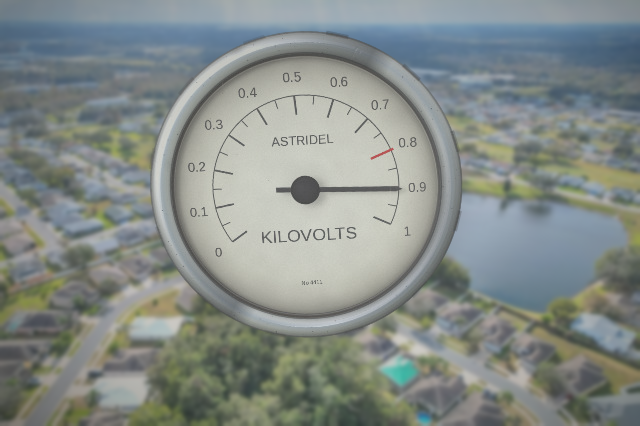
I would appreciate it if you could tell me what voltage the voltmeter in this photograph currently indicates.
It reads 0.9 kV
